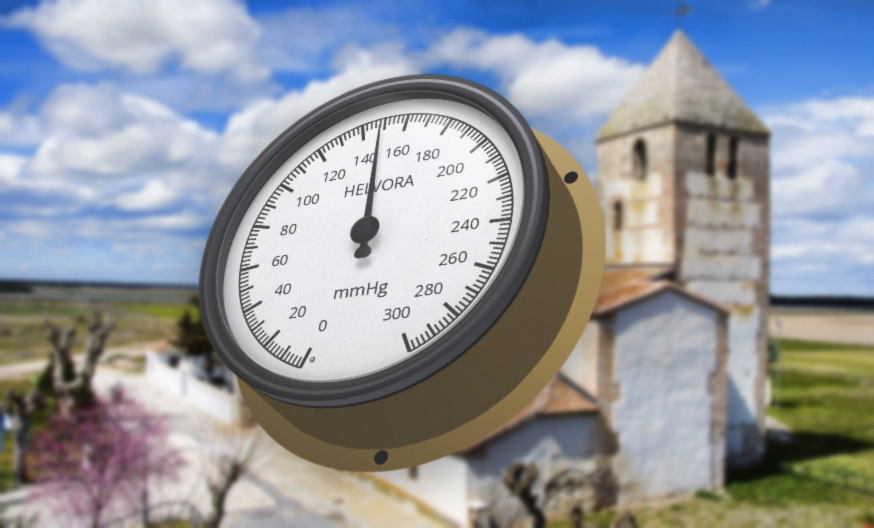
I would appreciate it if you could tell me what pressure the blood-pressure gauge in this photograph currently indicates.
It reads 150 mmHg
